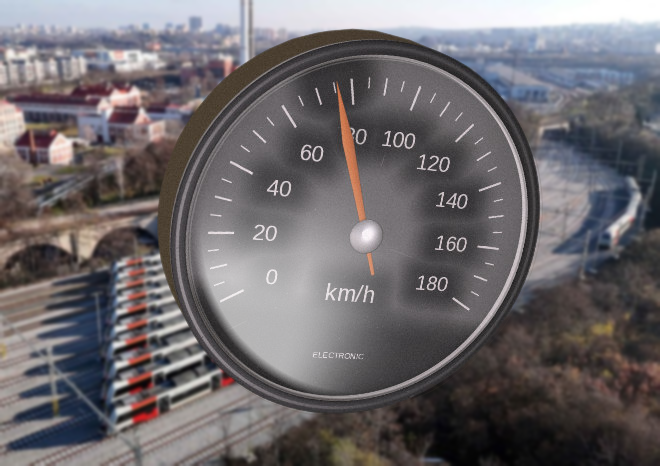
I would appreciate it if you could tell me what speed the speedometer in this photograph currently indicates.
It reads 75 km/h
